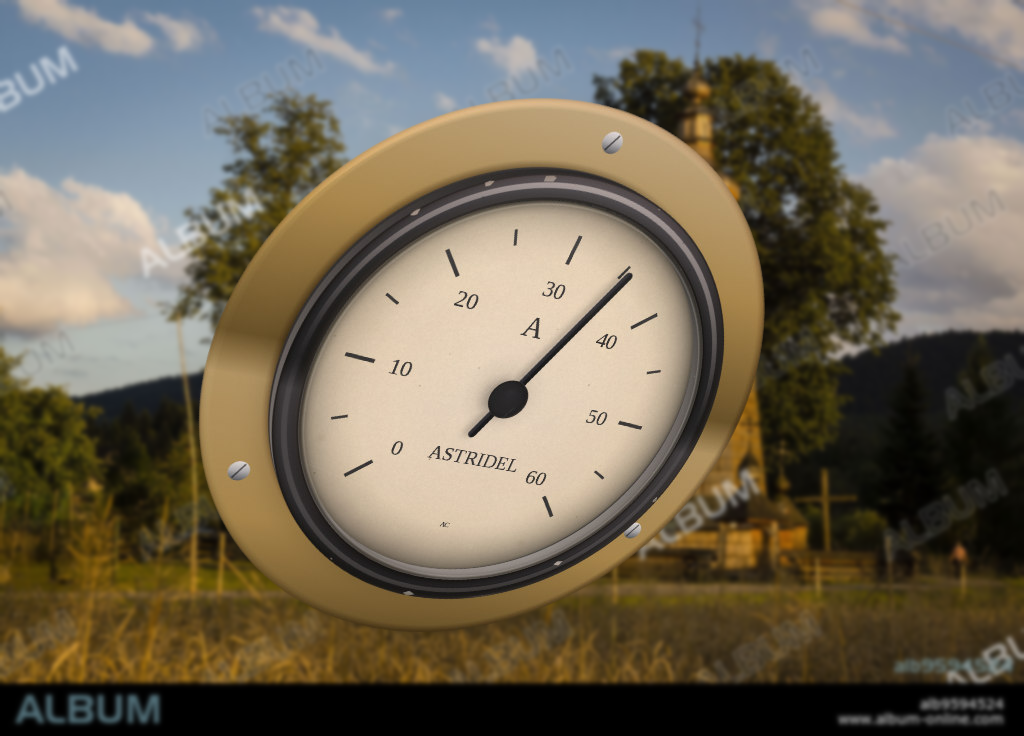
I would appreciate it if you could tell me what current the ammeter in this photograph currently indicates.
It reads 35 A
